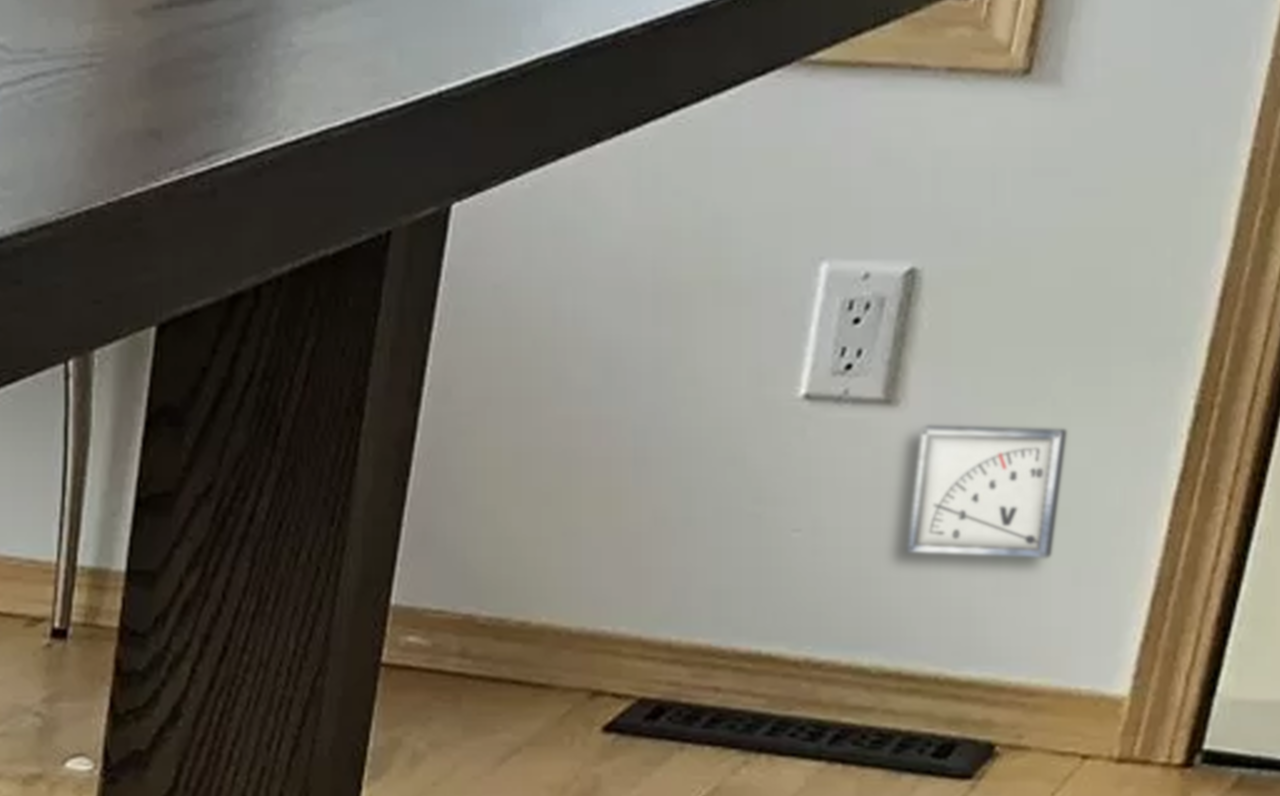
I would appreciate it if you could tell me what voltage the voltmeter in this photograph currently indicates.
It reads 2 V
